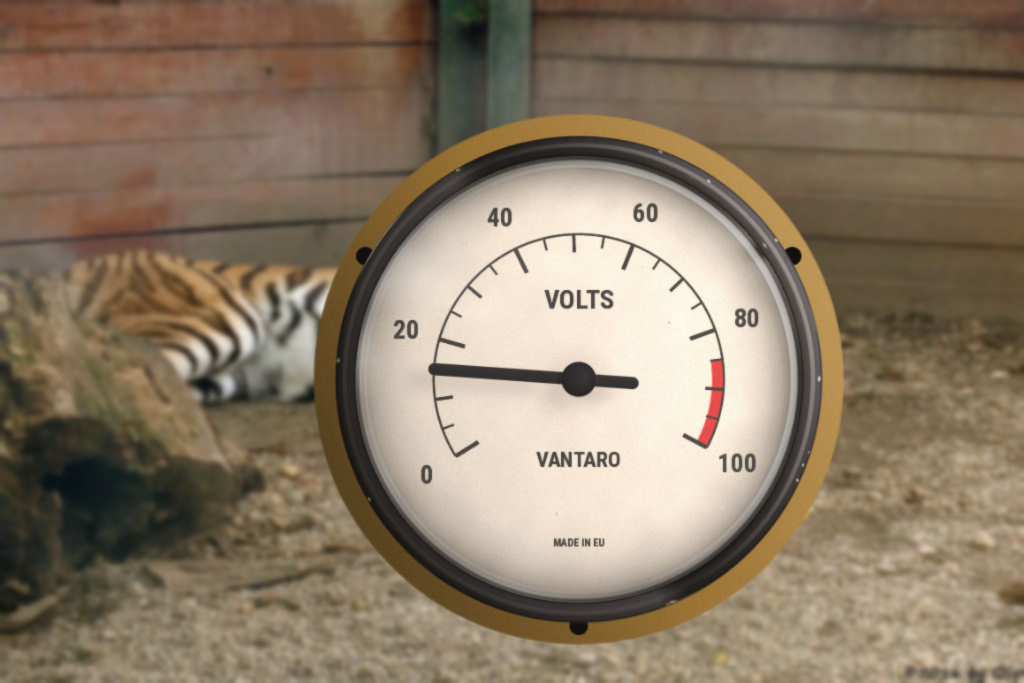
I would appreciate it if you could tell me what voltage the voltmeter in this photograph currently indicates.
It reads 15 V
